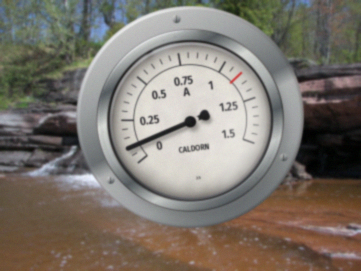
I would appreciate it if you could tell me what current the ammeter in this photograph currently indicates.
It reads 0.1 A
